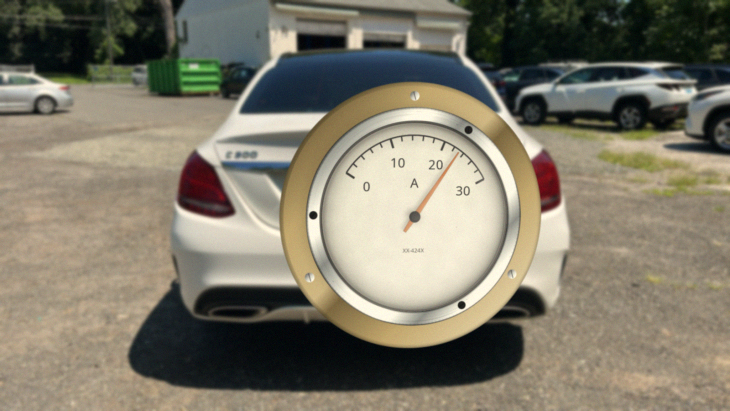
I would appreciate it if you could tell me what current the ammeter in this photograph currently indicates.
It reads 23 A
